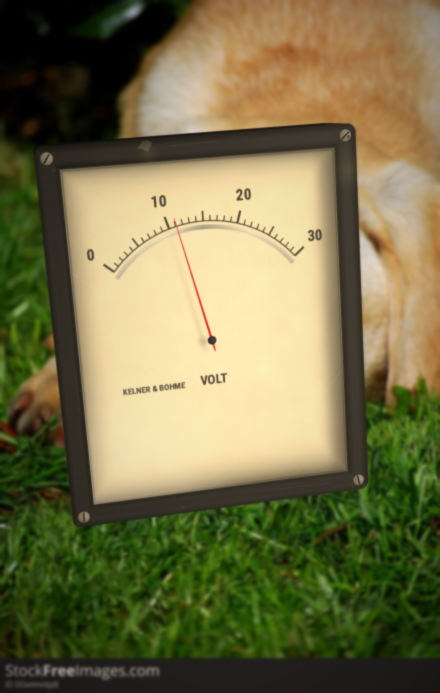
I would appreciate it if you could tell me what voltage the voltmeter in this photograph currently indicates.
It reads 11 V
